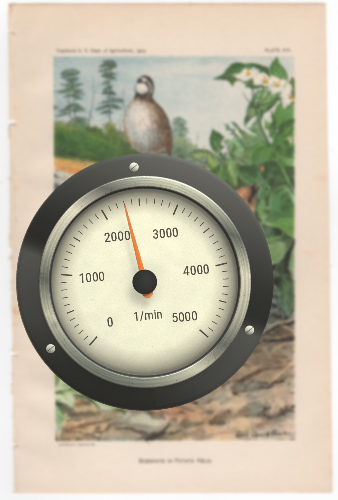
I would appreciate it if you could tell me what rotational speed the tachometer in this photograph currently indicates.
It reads 2300 rpm
